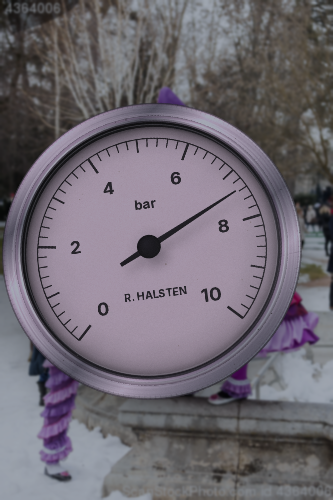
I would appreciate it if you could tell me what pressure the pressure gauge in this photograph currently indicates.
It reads 7.4 bar
